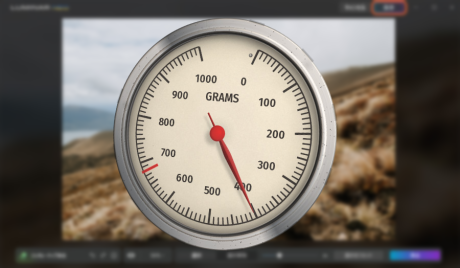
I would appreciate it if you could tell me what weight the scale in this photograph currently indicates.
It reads 400 g
